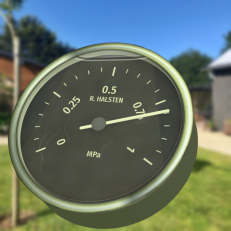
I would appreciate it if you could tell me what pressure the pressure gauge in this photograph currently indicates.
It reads 0.8 MPa
